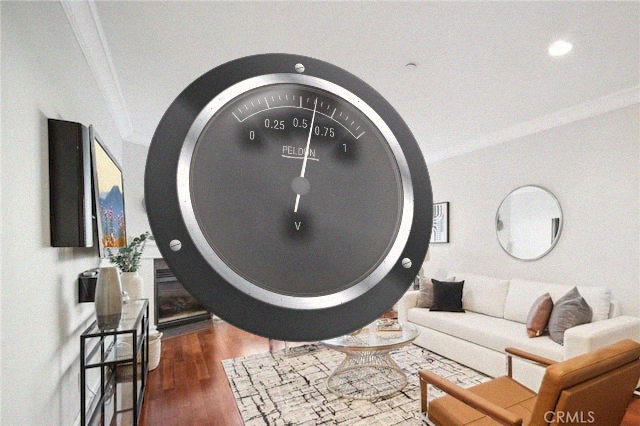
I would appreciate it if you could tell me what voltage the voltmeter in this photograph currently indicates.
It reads 0.6 V
